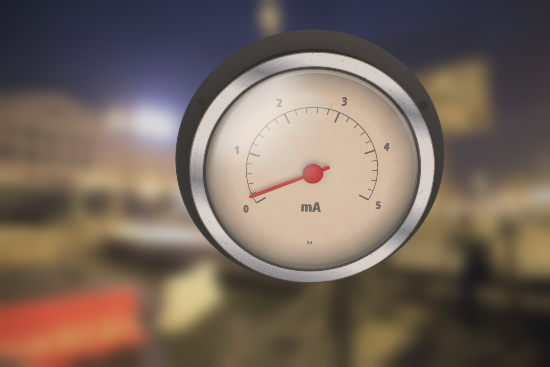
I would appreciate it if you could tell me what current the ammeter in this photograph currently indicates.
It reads 0.2 mA
